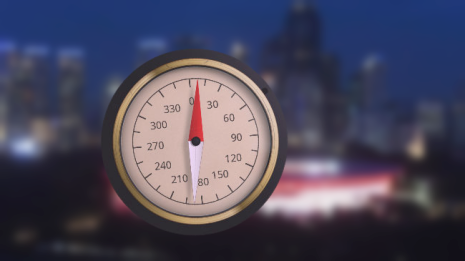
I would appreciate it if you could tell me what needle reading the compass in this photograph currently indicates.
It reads 7.5 °
